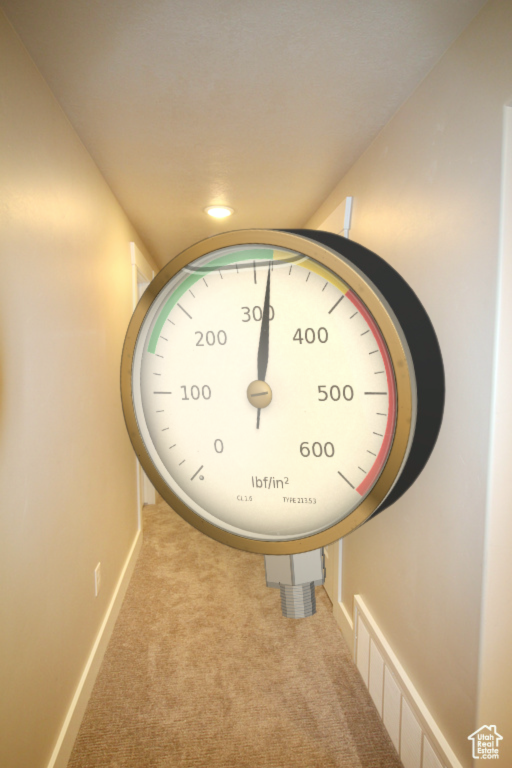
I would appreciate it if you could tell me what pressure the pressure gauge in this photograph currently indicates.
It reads 320 psi
